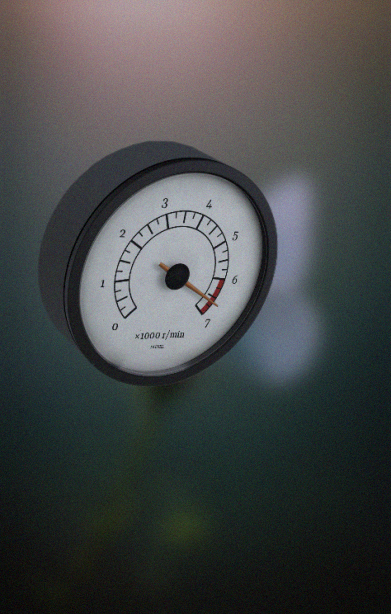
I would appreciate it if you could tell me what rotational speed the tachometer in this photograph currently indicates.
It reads 6625 rpm
